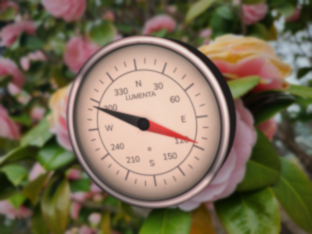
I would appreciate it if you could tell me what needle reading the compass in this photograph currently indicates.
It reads 115 °
